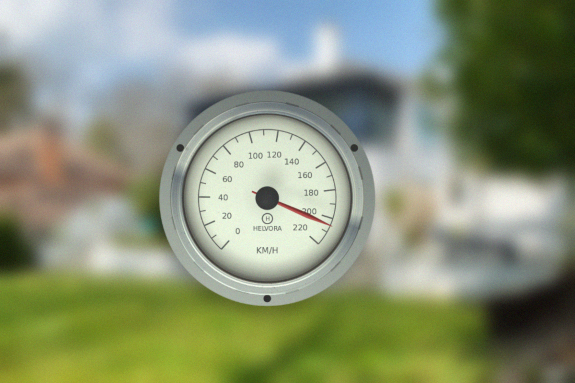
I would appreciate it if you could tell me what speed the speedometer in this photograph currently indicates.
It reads 205 km/h
